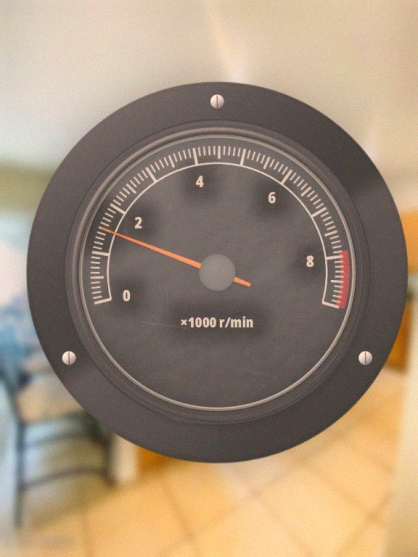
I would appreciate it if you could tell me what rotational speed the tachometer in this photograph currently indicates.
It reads 1500 rpm
